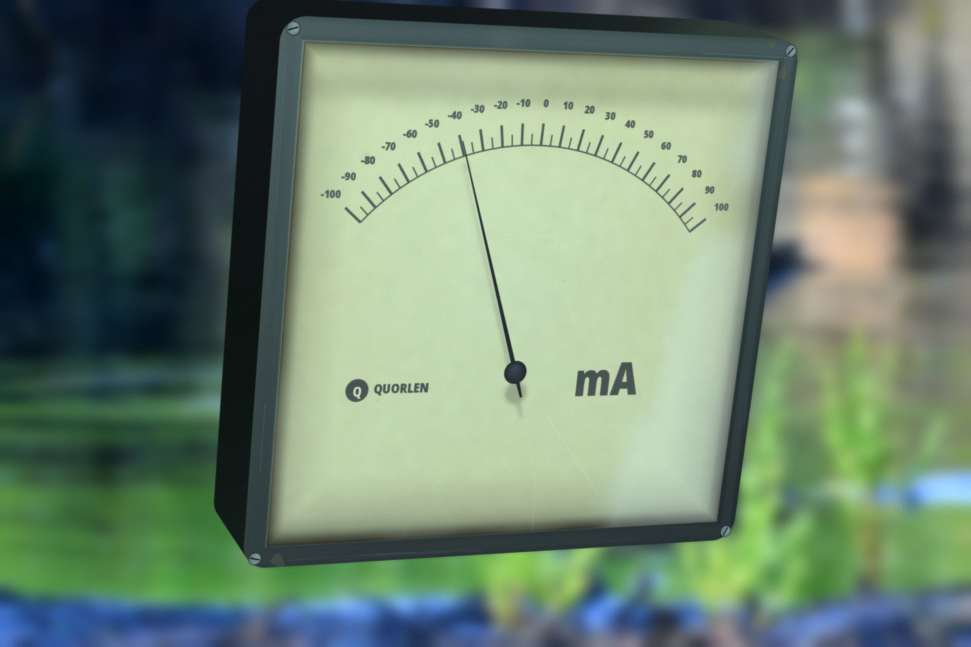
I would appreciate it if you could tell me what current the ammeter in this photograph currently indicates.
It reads -40 mA
